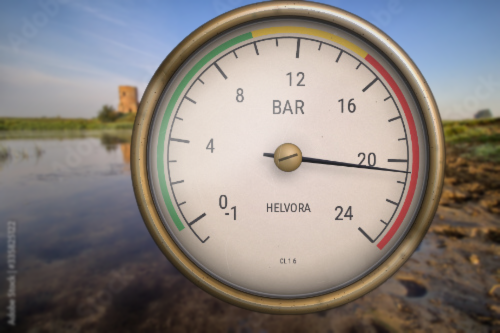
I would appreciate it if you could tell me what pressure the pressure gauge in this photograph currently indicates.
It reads 20.5 bar
